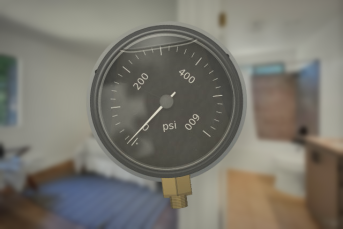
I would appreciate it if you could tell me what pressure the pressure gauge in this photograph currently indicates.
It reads 10 psi
